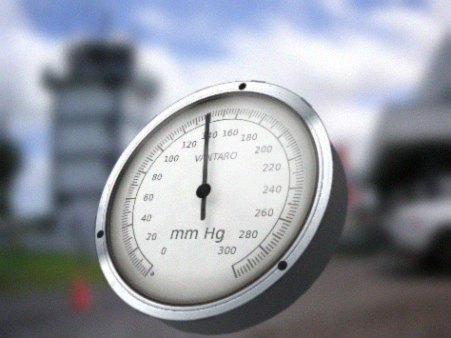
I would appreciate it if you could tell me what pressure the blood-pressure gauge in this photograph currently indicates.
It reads 140 mmHg
